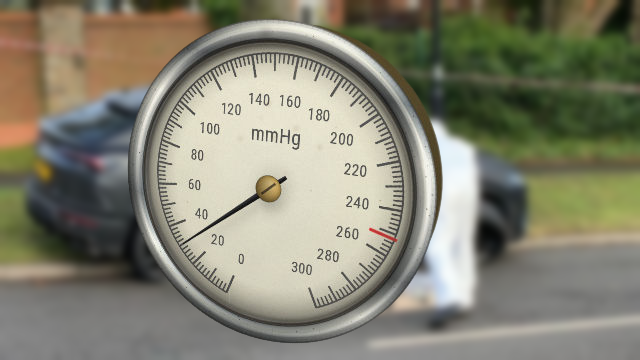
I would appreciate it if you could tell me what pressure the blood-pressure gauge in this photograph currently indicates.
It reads 30 mmHg
